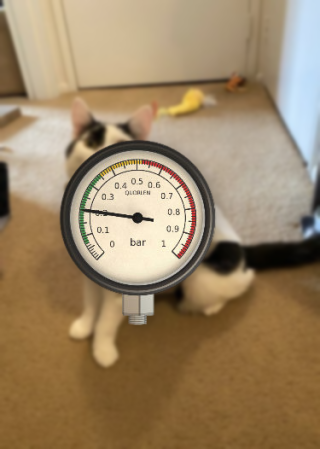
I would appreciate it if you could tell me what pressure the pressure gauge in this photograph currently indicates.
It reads 0.2 bar
